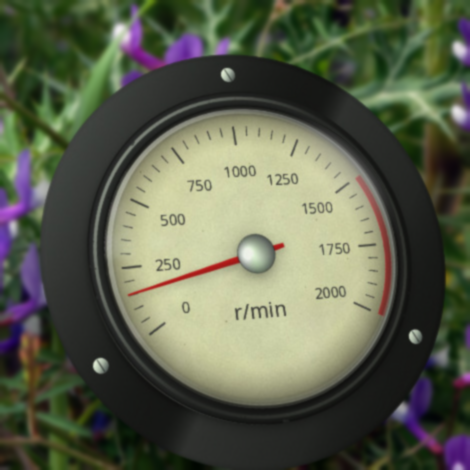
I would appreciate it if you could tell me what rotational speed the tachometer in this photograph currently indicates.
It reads 150 rpm
